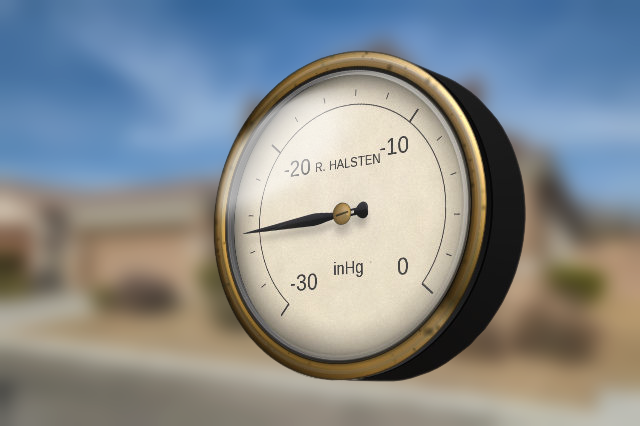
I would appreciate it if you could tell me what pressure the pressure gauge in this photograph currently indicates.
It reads -25 inHg
